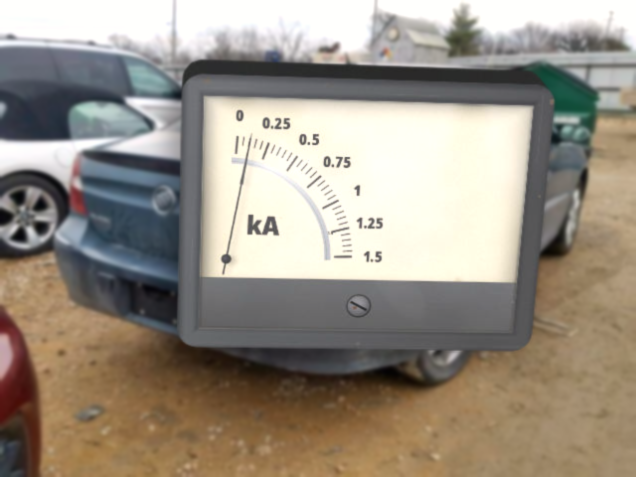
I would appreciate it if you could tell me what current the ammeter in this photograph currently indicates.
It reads 0.1 kA
